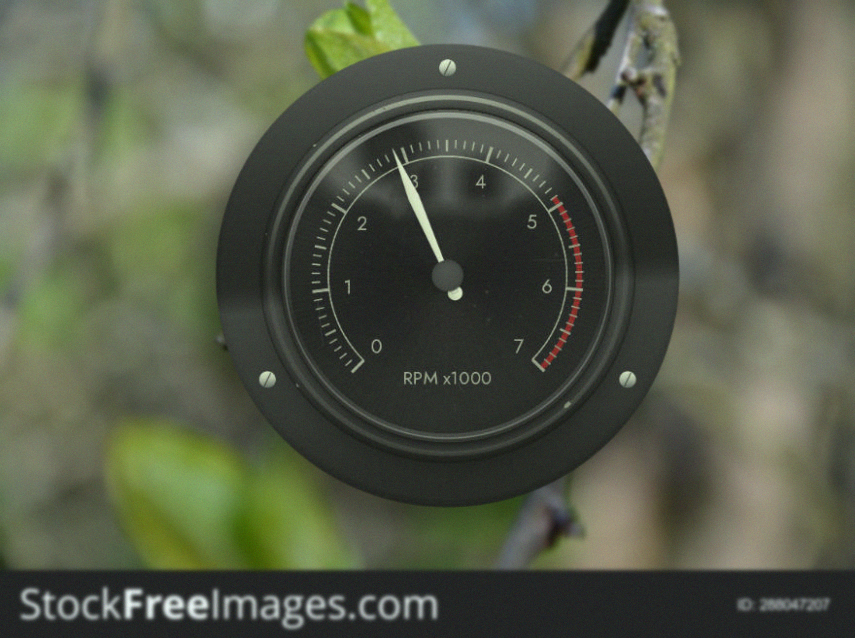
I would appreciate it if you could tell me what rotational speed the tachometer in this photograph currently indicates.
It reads 2900 rpm
